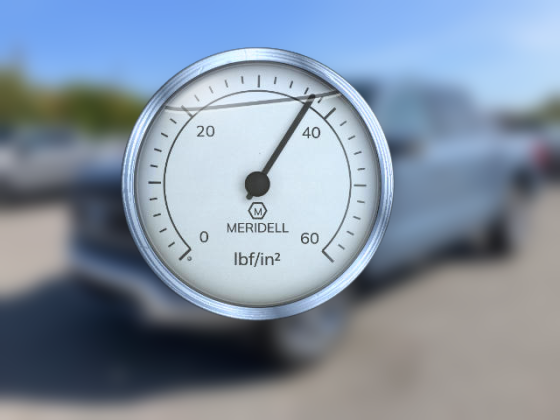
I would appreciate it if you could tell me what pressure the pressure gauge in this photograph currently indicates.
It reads 37 psi
